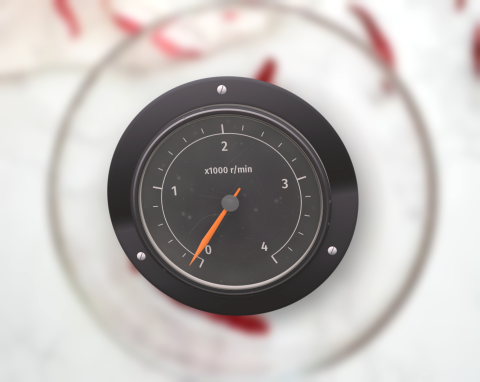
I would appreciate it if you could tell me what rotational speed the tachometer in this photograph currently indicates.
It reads 100 rpm
